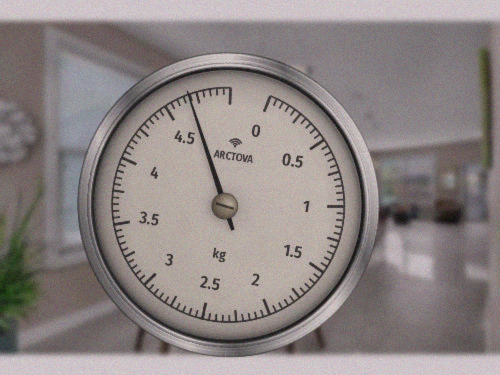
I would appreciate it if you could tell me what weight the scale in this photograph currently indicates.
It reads 4.7 kg
